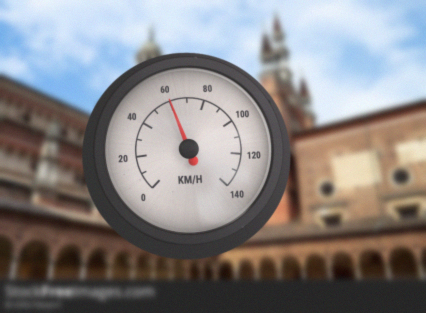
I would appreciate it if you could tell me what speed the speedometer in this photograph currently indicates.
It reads 60 km/h
